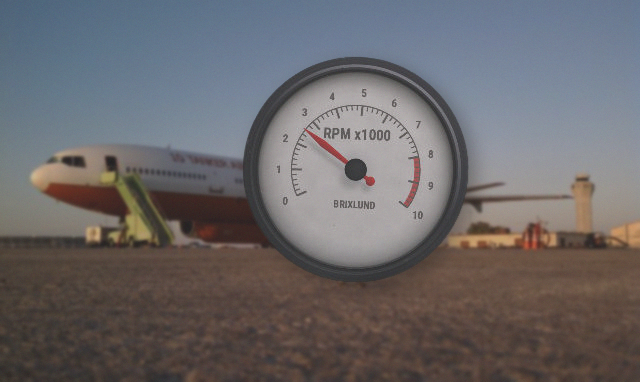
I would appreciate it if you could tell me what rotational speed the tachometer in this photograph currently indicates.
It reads 2600 rpm
